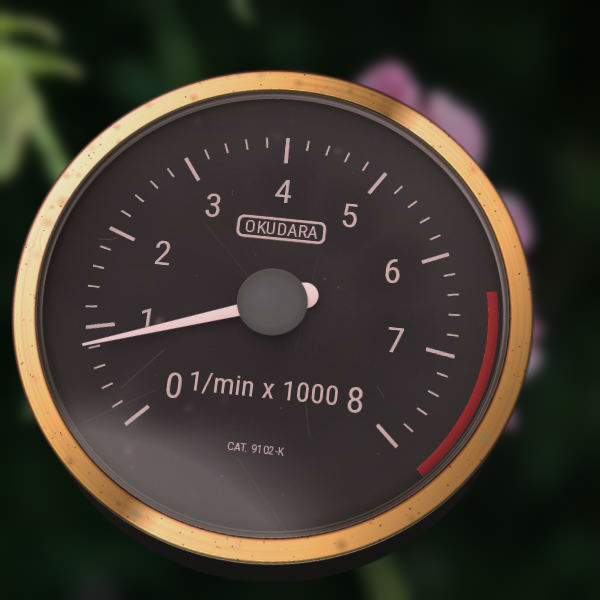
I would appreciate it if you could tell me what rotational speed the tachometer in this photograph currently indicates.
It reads 800 rpm
